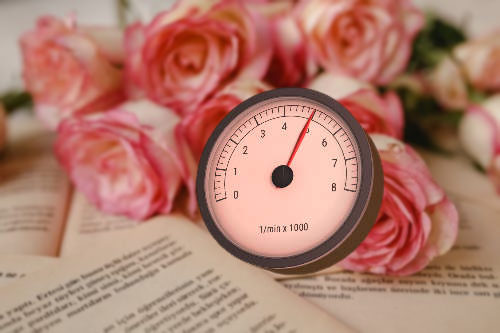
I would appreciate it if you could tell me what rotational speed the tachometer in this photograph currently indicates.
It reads 5000 rpm
